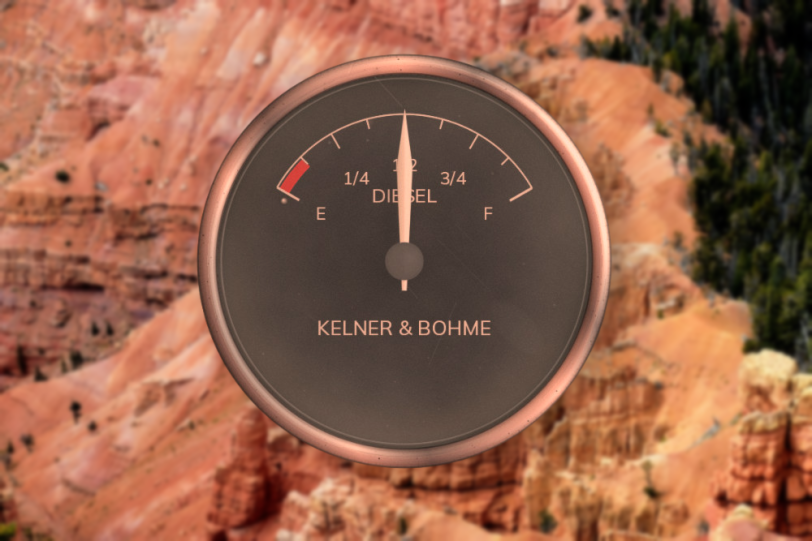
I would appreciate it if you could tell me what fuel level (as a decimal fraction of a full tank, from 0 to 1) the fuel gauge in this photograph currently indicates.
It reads 0.5
